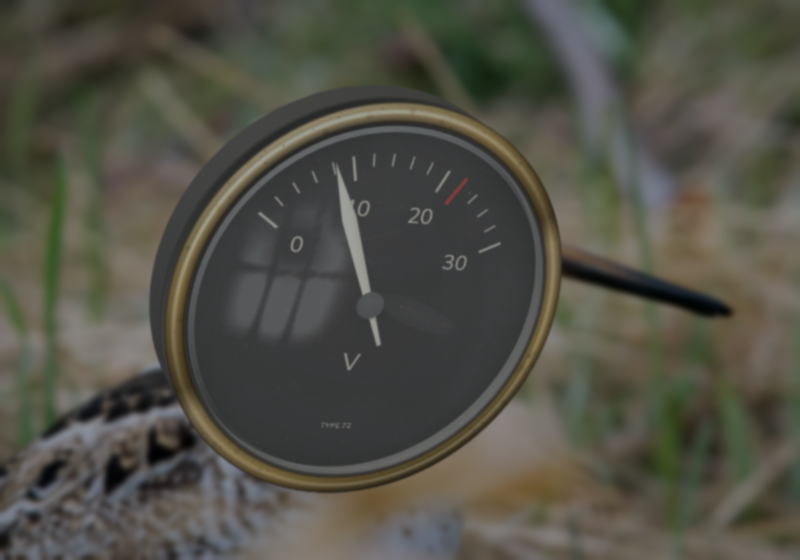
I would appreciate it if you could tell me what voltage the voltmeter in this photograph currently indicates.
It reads 8 V
